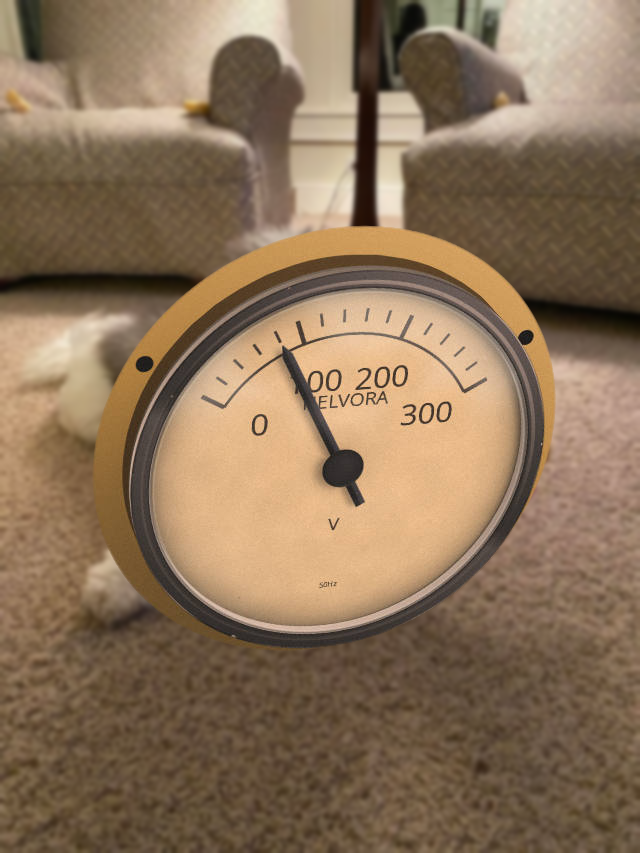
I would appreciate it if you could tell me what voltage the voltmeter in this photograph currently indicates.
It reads 80 V
